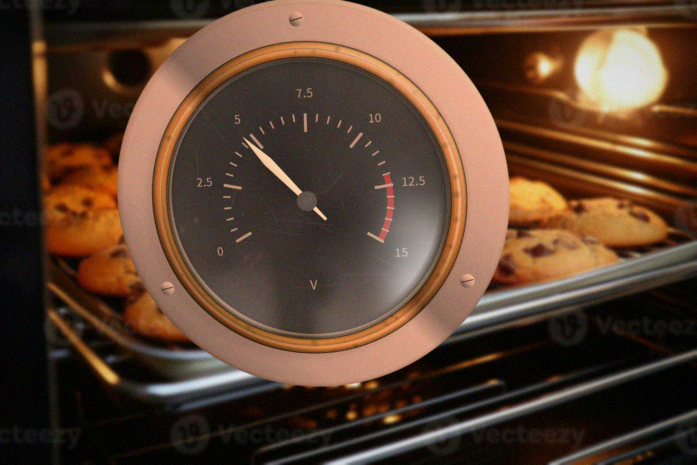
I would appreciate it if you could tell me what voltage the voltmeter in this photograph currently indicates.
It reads 4.75 V
